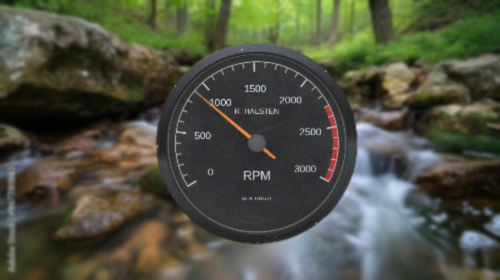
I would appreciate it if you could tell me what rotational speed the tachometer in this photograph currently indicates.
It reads 900 rpm
